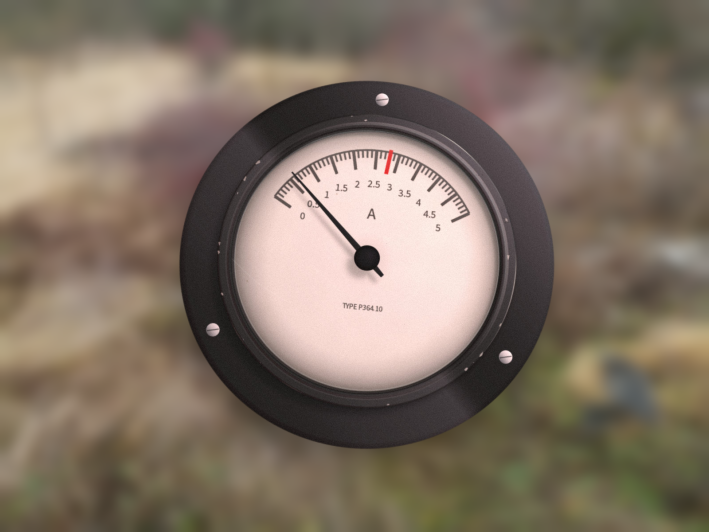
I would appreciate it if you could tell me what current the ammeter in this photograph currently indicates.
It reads 0.6 A
